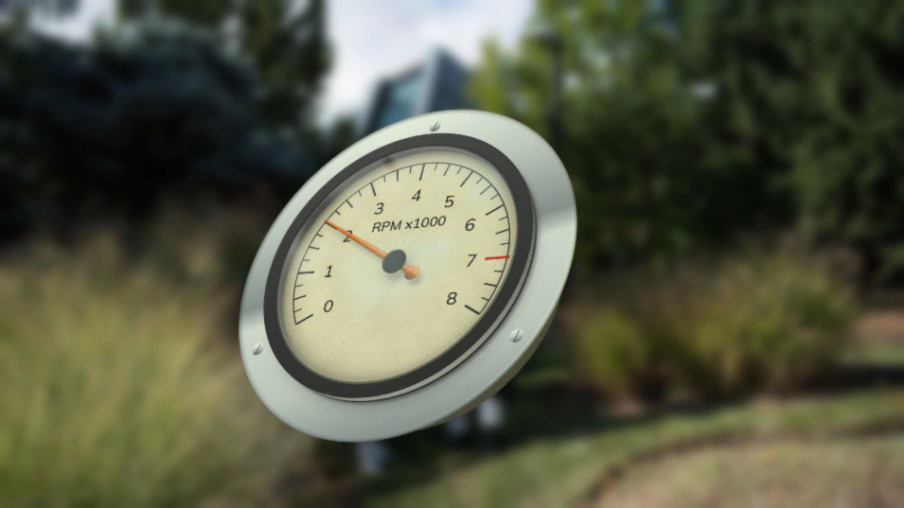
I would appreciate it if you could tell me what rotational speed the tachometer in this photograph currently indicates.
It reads 2000 rpm
